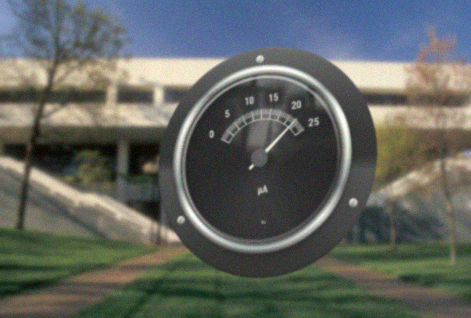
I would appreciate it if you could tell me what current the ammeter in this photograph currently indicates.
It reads 22.5 µA
